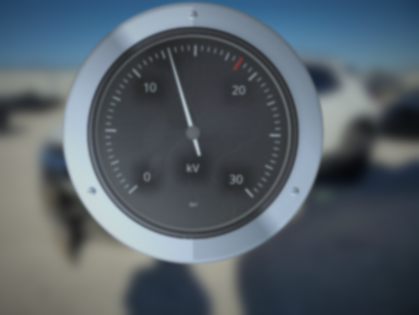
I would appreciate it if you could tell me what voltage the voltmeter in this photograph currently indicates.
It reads 13 kV
